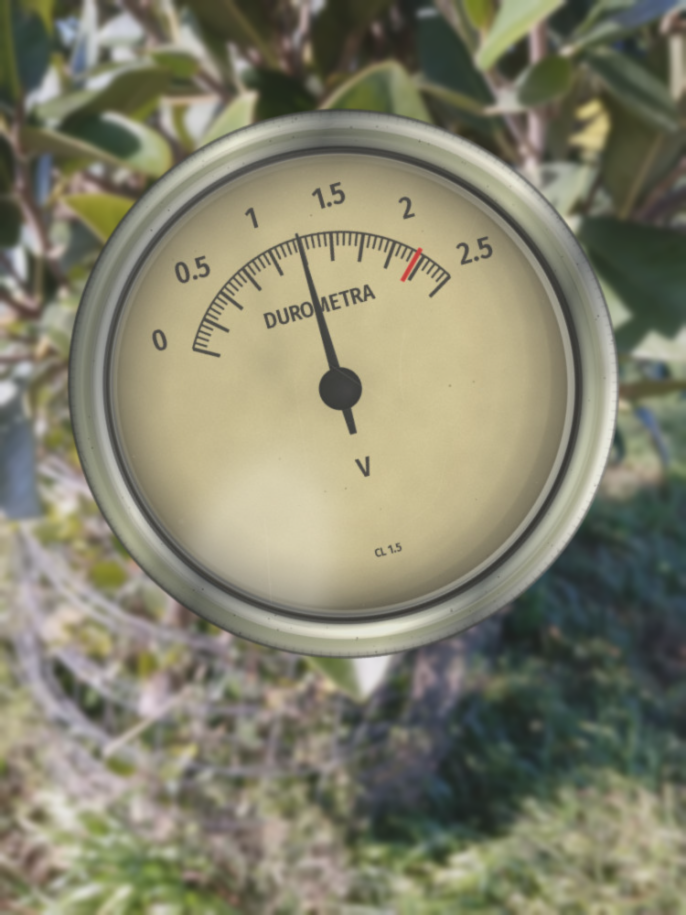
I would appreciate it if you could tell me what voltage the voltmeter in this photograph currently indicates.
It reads 1.25 V
